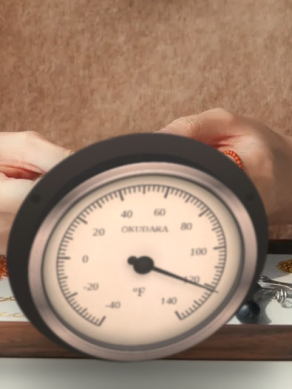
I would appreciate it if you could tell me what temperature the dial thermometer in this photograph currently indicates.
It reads 120 °F
